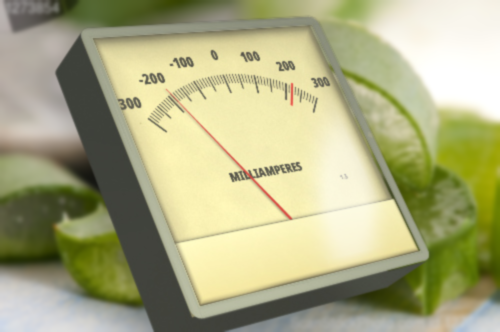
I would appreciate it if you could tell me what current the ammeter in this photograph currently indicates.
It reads -200 mA
